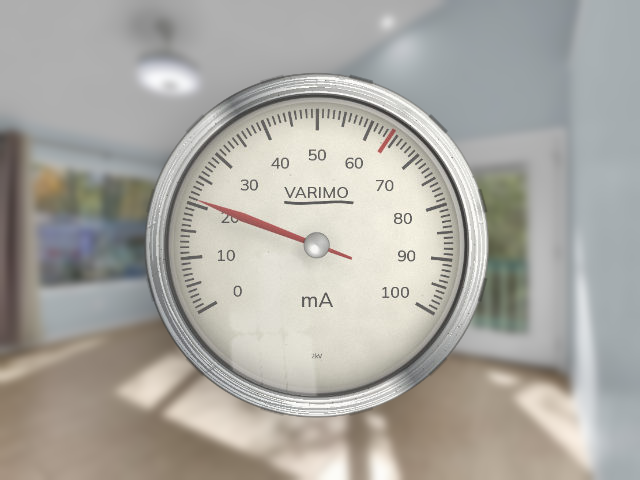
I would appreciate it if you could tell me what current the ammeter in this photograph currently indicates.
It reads 21 mA
